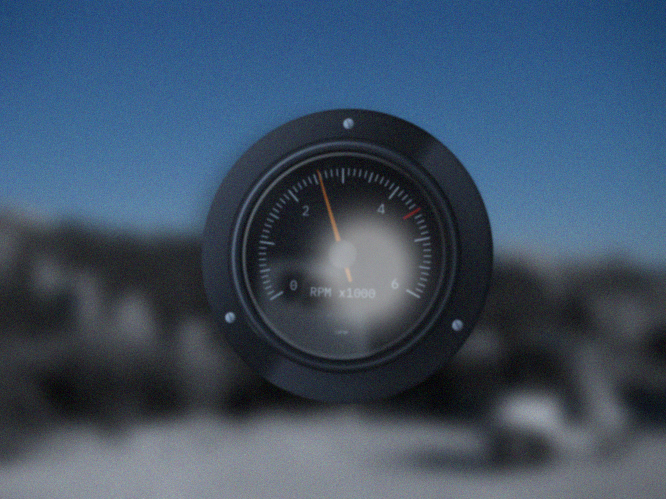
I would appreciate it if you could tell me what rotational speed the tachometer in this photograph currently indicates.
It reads 2600 rpm
